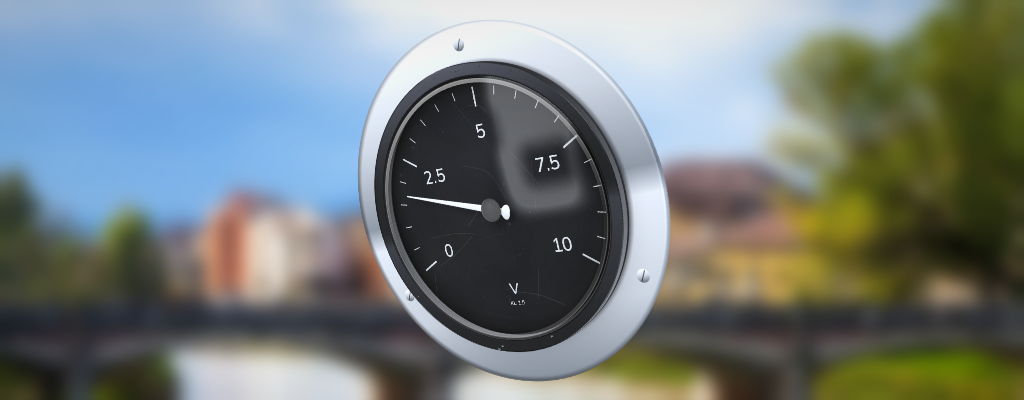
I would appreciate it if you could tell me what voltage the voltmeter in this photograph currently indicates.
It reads 1.75 V
